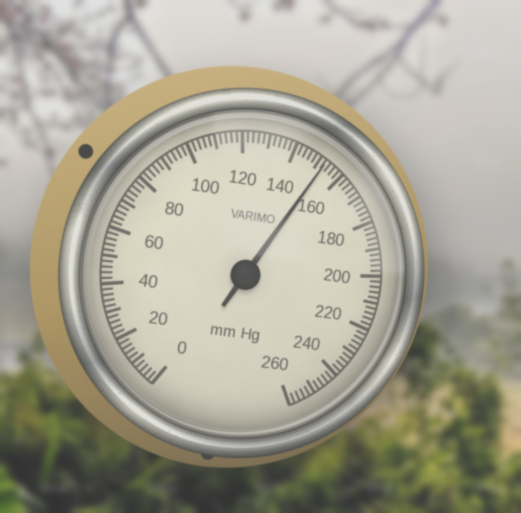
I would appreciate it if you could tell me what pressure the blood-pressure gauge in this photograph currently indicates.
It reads 152 mmHg
